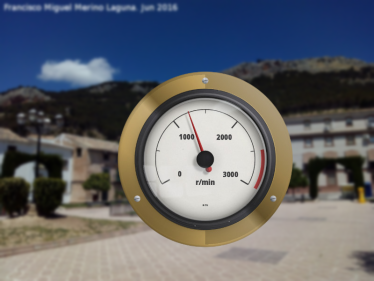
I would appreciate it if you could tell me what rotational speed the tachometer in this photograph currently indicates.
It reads 1250 rpm
